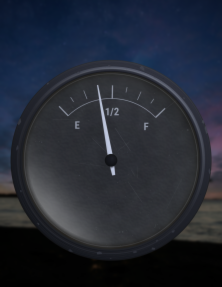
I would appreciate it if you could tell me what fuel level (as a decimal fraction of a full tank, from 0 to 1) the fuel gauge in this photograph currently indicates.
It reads 0.375
